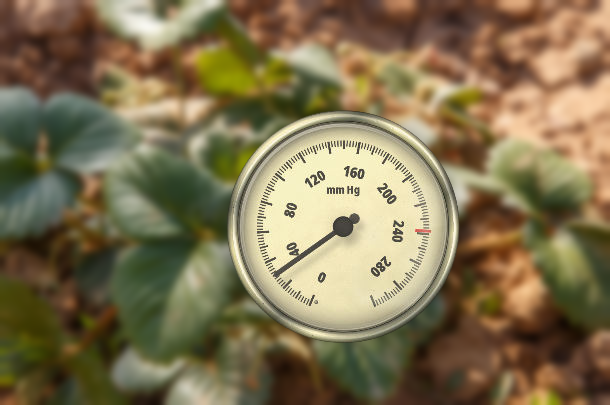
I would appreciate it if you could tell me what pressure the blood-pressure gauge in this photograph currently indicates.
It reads 30 mmHg
